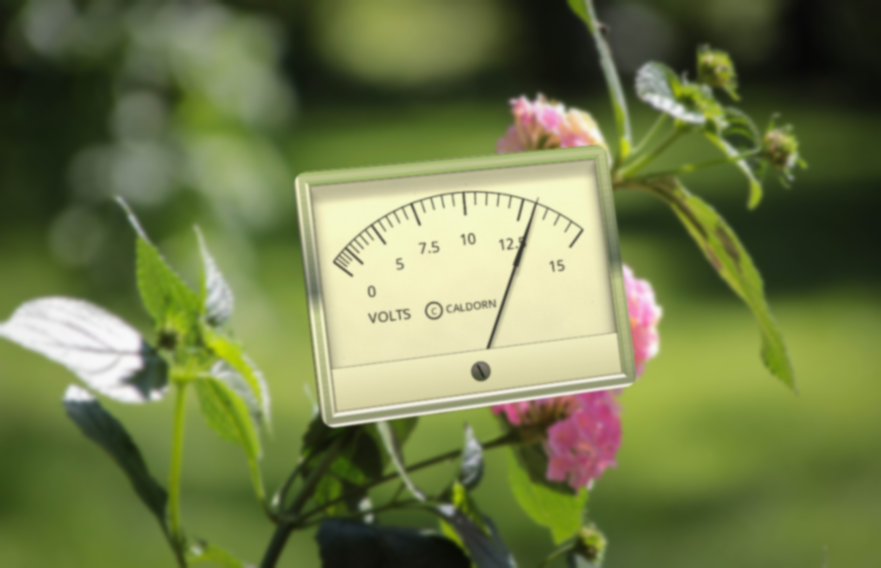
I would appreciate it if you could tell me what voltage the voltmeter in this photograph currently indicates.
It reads 13 V
